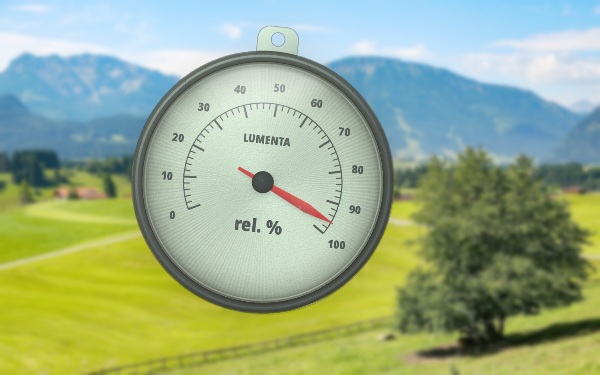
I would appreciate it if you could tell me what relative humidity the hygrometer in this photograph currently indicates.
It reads 96 %
